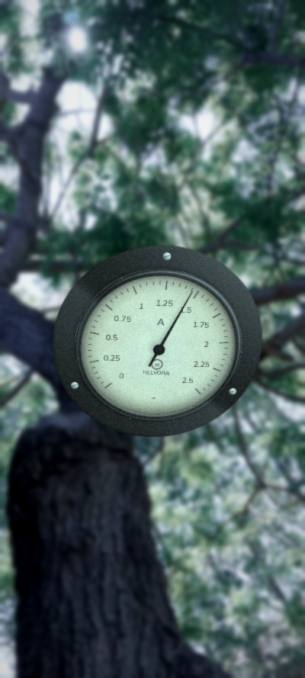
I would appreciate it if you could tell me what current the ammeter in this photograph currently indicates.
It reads 1.45 A
